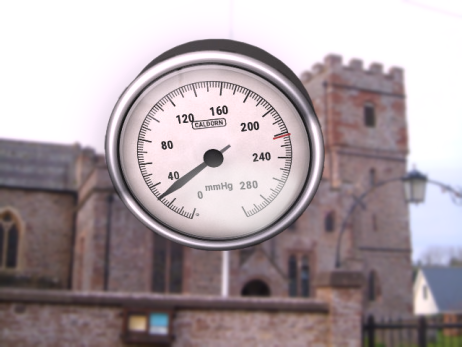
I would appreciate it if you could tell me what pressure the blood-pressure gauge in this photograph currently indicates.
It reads 30 mmHg
